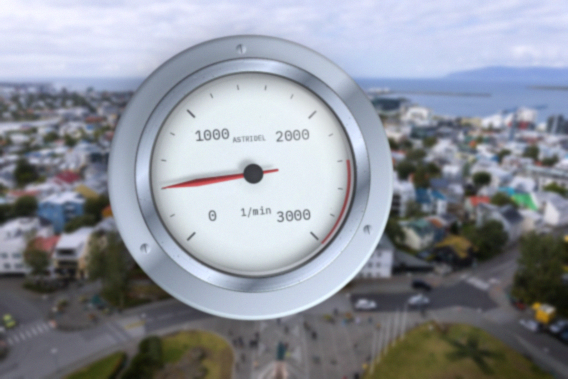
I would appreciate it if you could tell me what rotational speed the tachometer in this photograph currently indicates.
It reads 400 rpm
